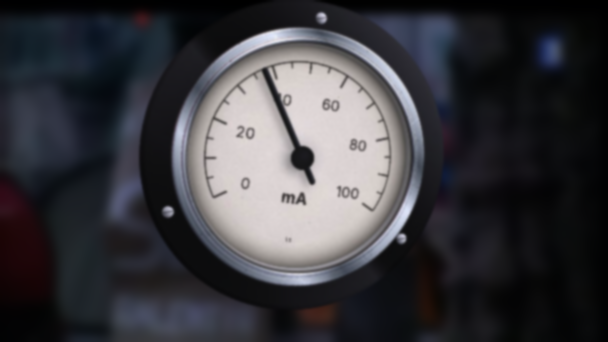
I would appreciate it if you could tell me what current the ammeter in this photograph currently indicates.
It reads 37.5 mA
